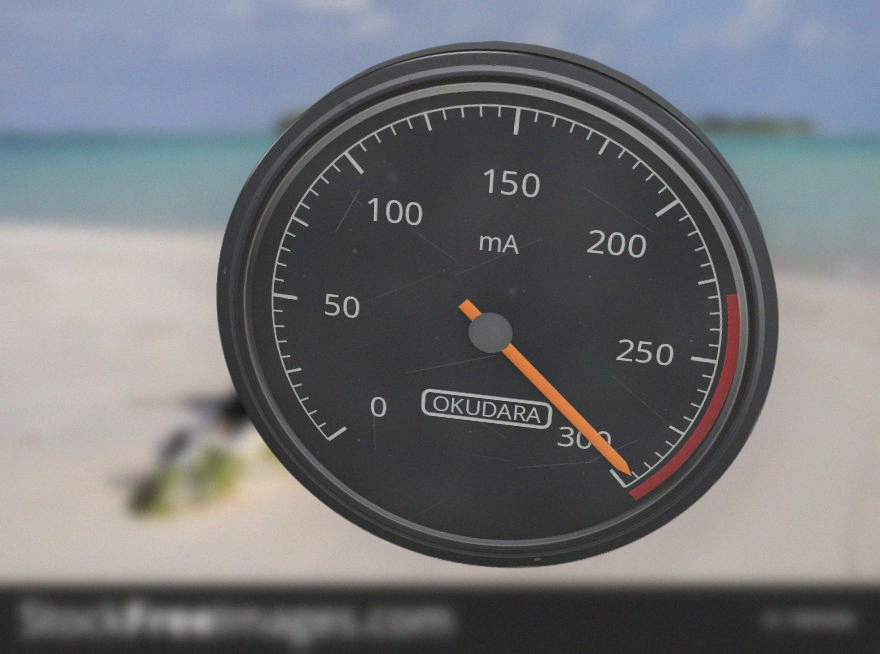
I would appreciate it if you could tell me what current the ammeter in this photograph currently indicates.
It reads 295 mA
